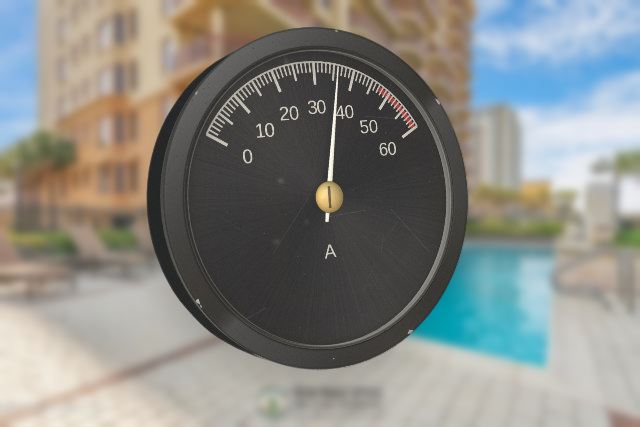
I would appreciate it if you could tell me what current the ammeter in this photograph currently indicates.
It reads 35 A
